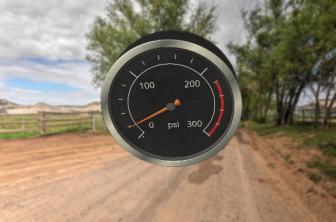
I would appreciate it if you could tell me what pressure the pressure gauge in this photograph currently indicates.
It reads 20 psi
